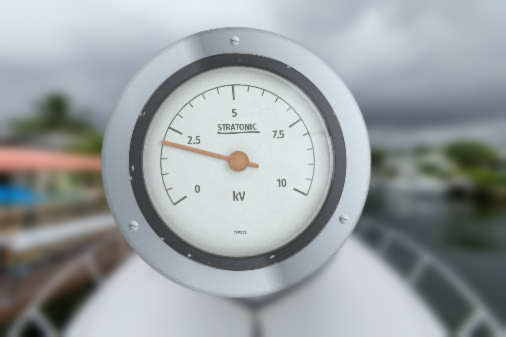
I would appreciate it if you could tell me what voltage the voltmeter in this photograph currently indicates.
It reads 2 kV
